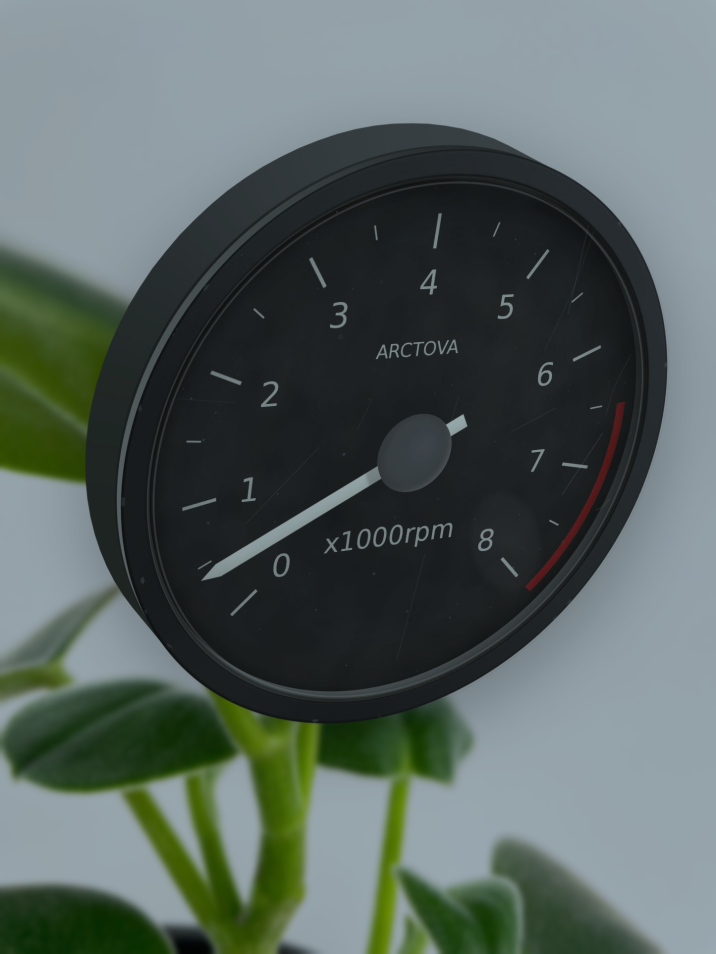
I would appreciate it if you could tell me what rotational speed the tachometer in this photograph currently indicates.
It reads 500 rpm
